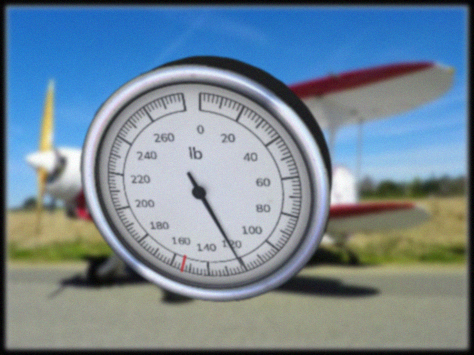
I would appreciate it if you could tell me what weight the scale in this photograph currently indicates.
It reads 120 lb
